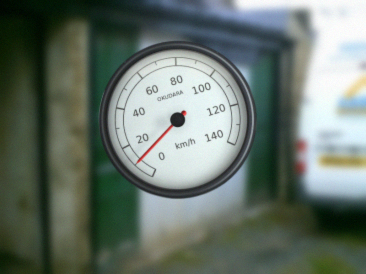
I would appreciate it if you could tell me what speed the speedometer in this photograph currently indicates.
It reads 10 km/h
